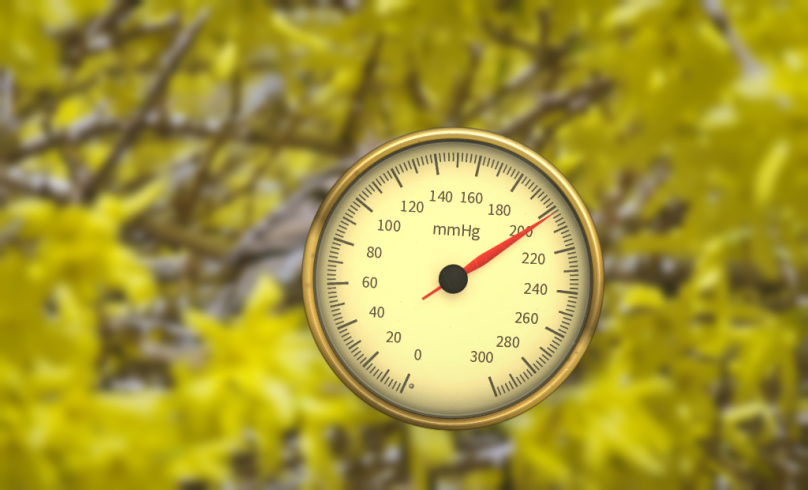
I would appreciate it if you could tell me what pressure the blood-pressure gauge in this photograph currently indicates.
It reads 202 mmHg
